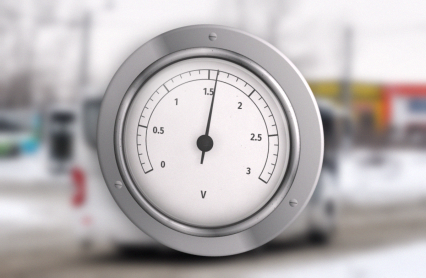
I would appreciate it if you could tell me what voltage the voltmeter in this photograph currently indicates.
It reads 1.6 V
